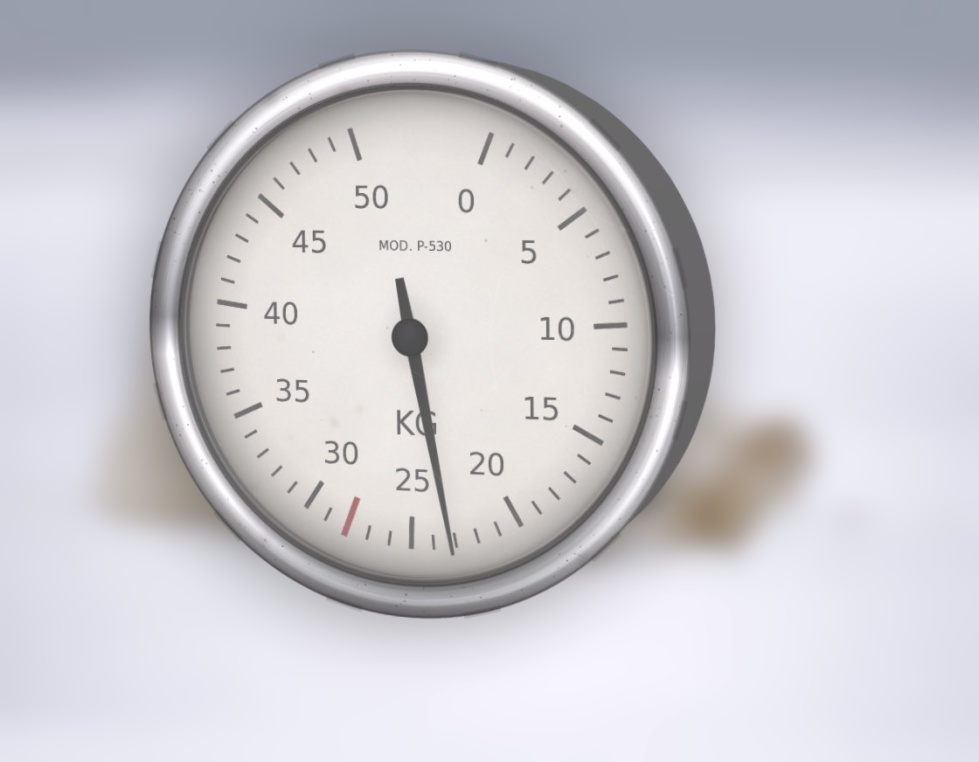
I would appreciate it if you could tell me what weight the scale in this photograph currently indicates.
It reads 23 kg
